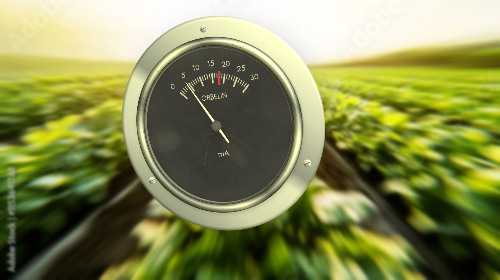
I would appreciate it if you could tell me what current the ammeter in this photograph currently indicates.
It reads 5 mA
